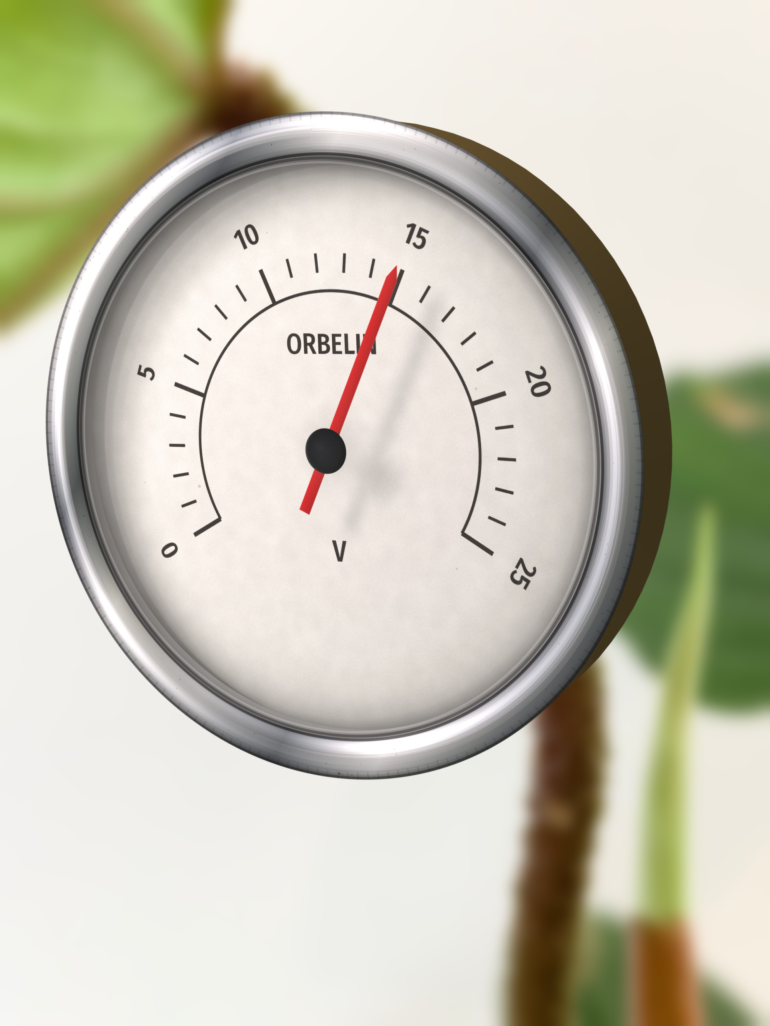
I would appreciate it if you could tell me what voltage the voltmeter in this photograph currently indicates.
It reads 15 V
